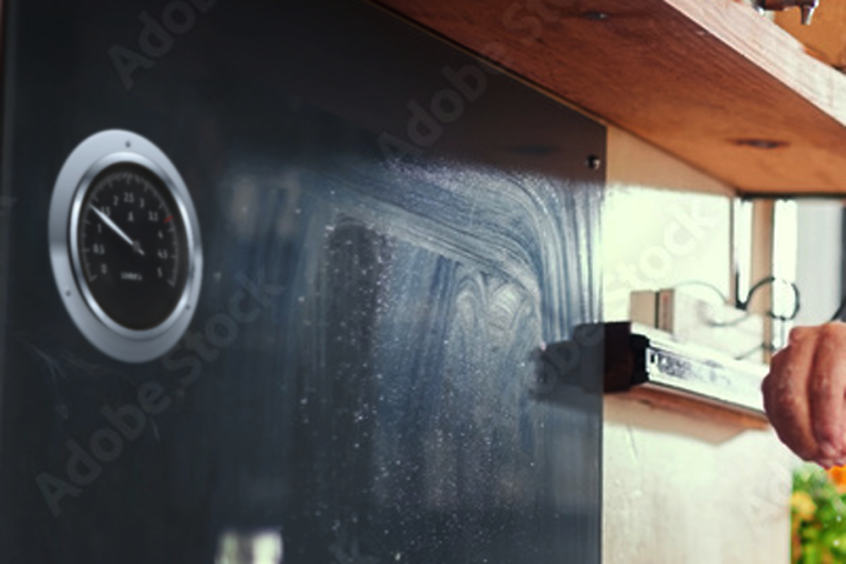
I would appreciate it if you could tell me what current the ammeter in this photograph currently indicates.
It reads 1.25 A
